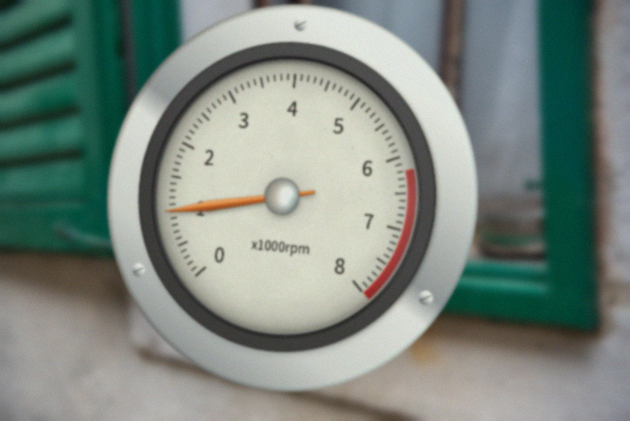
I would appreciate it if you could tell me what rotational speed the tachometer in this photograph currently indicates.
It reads 1000 rpm
